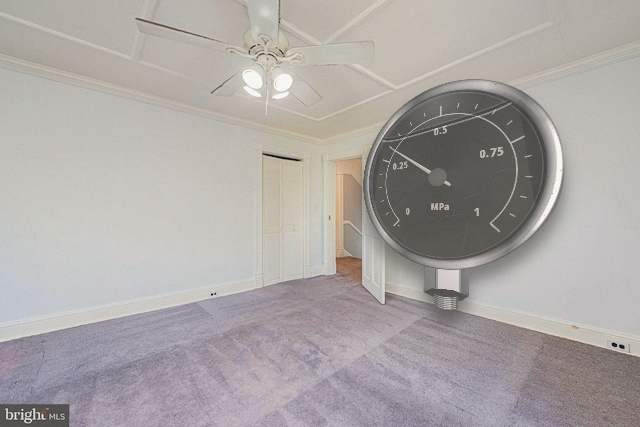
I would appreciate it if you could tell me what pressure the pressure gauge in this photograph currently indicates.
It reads 0.3 MPa
